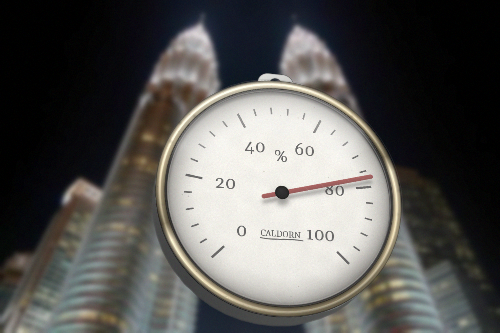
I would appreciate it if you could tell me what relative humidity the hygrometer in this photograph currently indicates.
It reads 78 %
